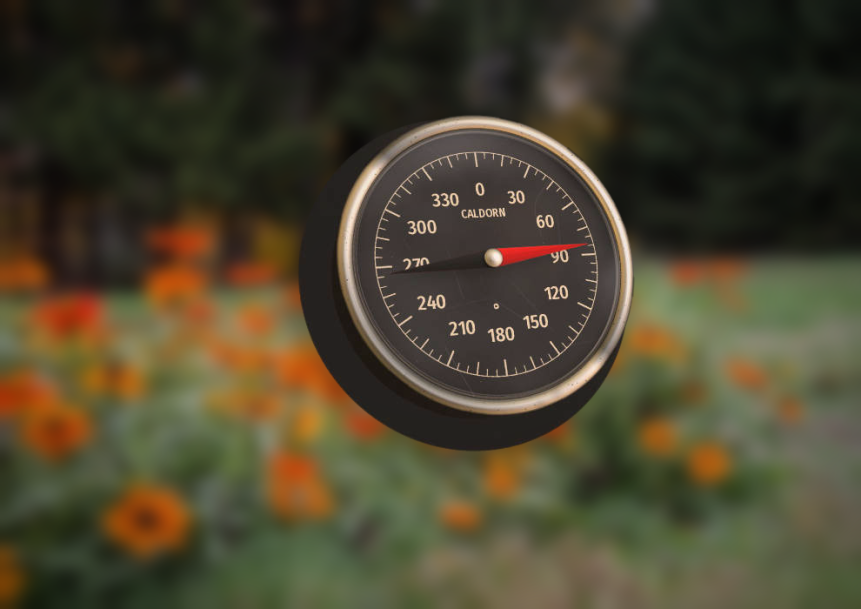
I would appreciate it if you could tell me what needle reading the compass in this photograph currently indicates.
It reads 85 °
